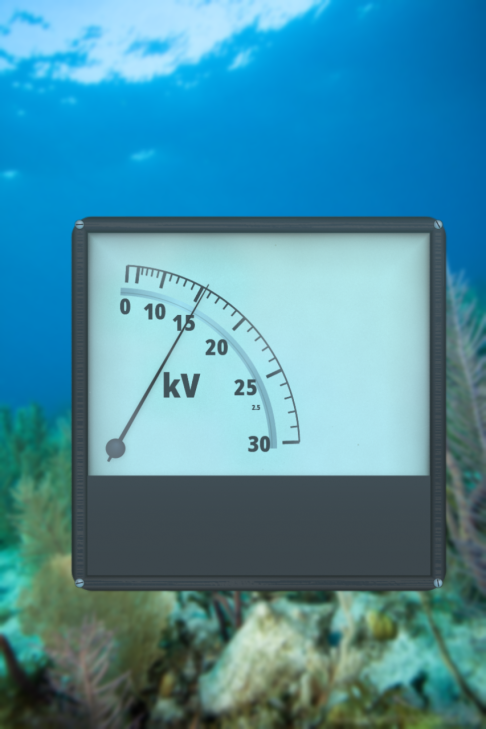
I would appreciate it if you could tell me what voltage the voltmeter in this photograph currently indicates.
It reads 15.5 kV
